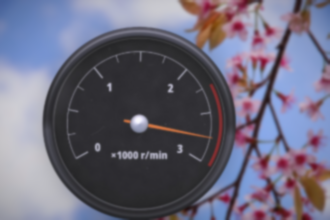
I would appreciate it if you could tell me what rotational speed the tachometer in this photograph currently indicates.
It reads 2750 rpm
